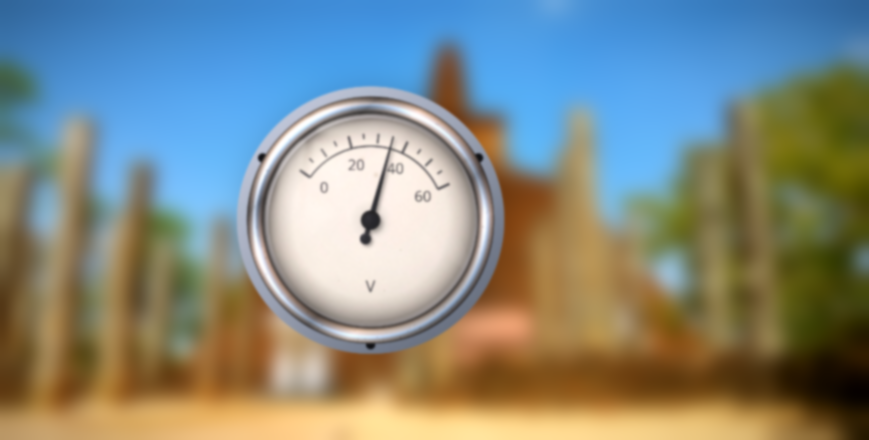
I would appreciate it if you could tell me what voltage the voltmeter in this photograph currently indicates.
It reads 35 V
